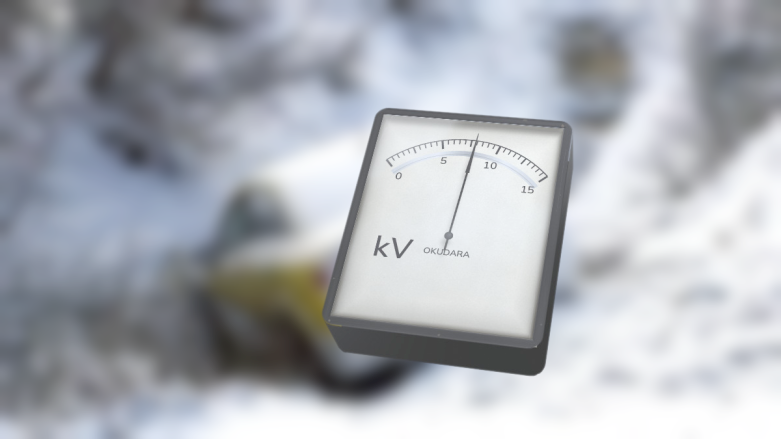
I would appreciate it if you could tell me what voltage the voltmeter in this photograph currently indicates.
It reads 8 kV
